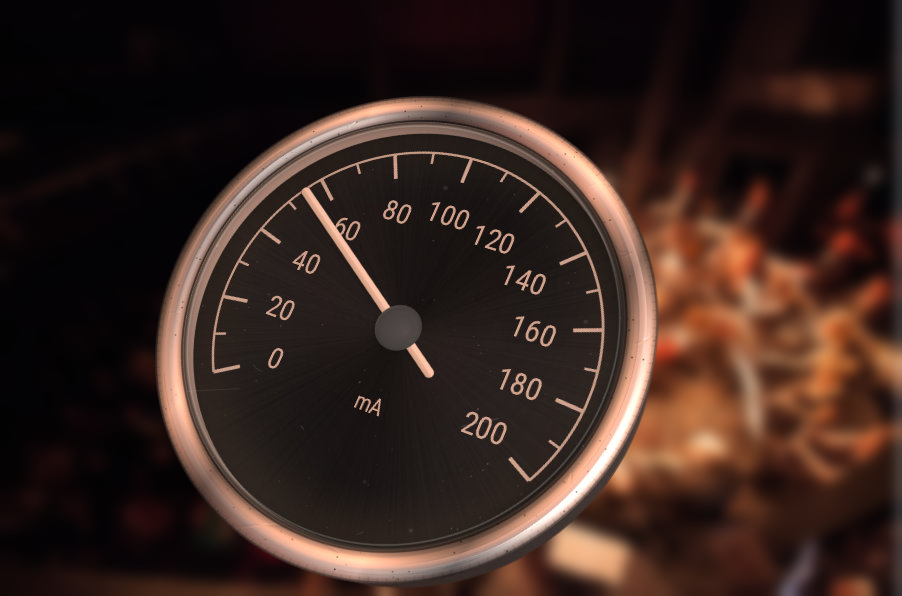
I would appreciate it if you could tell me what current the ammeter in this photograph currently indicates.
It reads 55 mA
